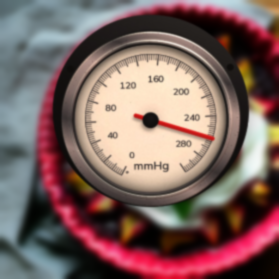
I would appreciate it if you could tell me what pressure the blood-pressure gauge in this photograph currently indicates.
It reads 260 mmHg
